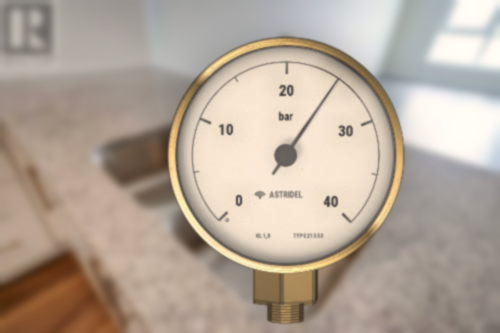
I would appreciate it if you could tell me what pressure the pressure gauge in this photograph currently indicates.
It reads 25 bar
